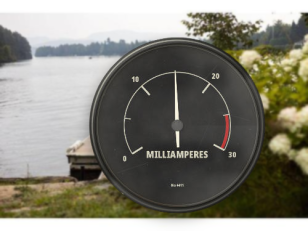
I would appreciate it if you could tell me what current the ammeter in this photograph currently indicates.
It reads 15 mA
